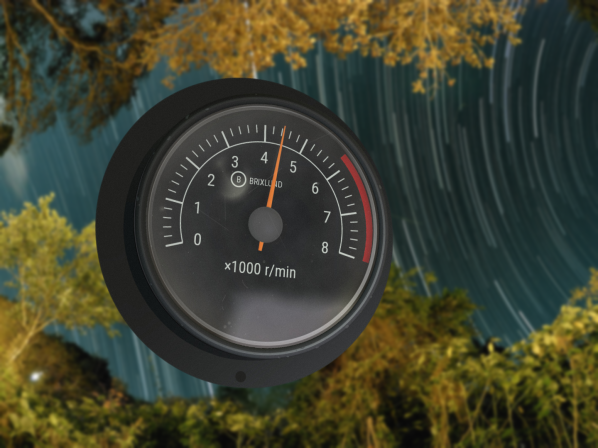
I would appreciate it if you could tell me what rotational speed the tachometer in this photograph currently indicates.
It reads 4400 rpm
